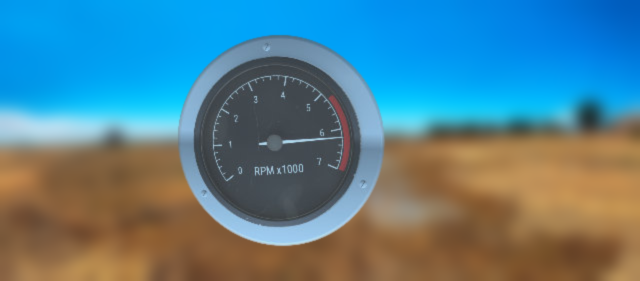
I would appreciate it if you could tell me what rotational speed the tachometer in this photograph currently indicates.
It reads 6200 rpm
